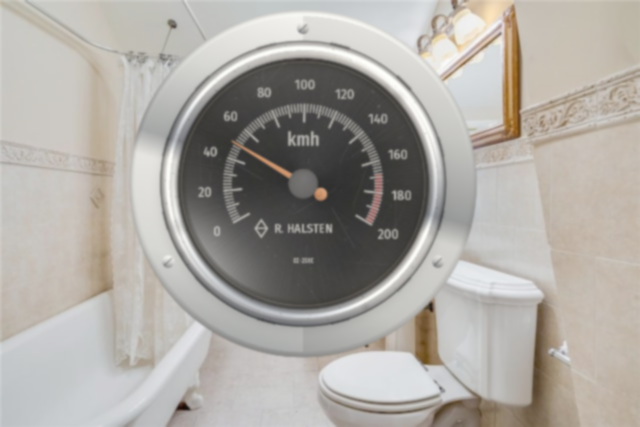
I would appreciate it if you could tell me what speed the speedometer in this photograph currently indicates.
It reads 50 km/h
